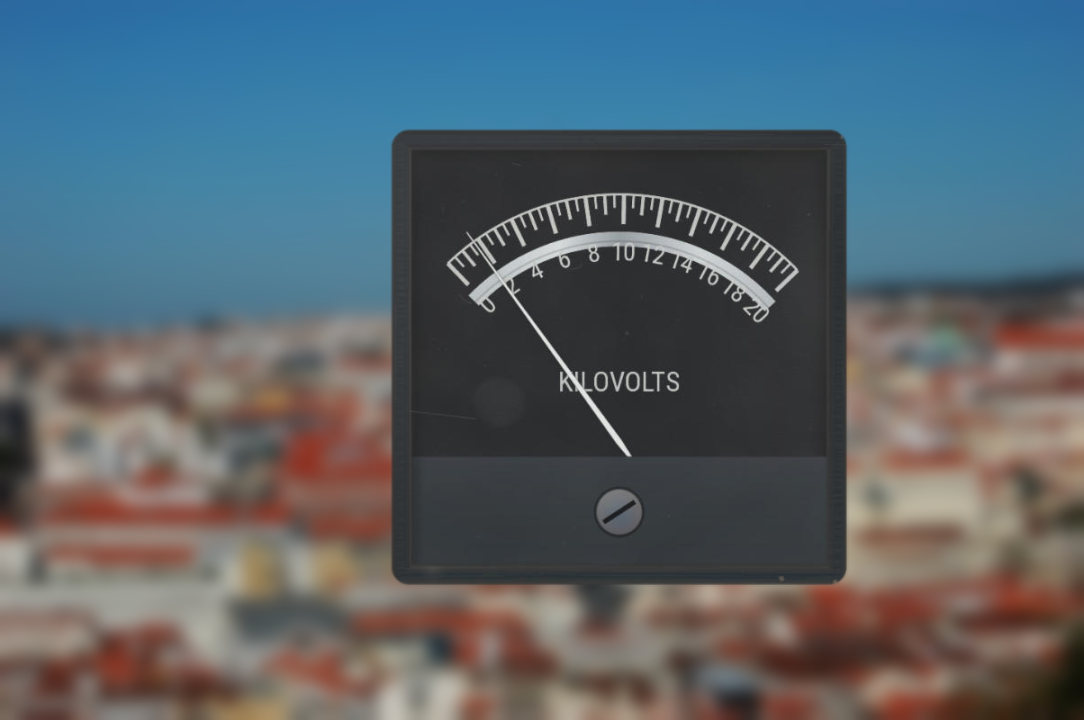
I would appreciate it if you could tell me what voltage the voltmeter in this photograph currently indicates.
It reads 1.75 kV
